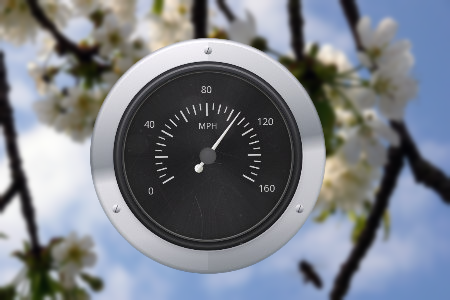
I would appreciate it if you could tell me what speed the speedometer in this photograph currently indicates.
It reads 105 mph
